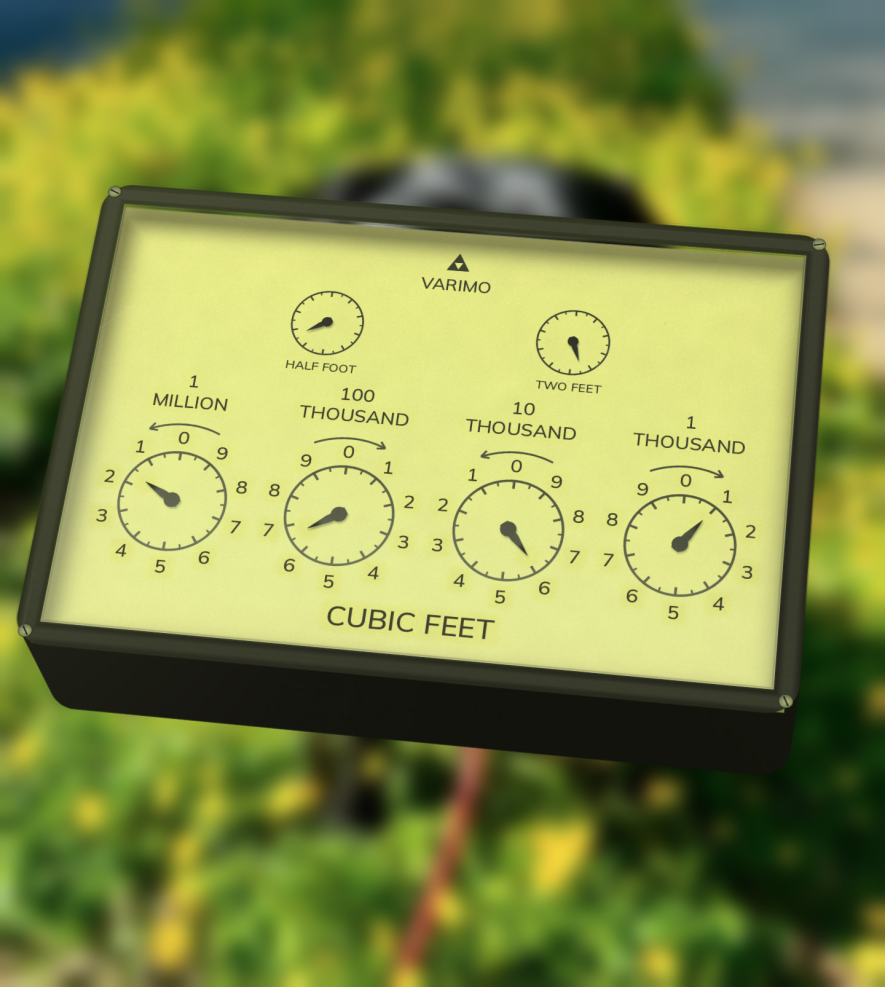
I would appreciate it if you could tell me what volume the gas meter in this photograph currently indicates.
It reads 166100 ft³
